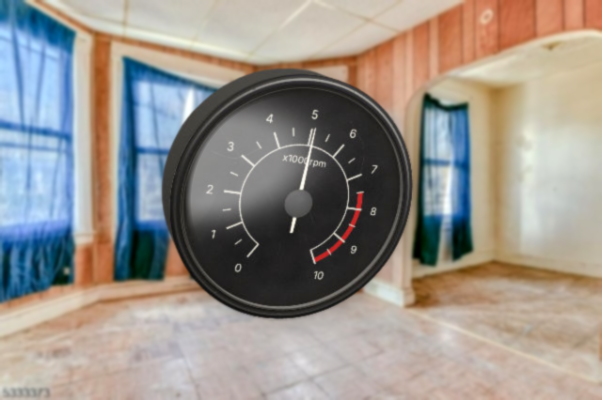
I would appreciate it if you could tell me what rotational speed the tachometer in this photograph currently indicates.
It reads 5000 rpm
